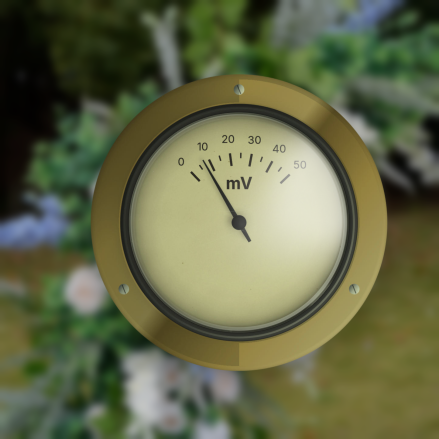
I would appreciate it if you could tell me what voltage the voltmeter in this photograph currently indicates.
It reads 7.5 mV
